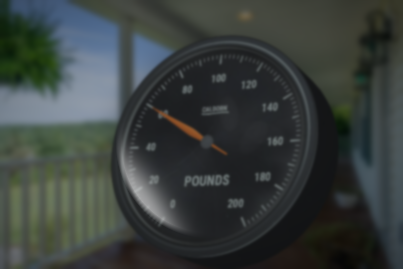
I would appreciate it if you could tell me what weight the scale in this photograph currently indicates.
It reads 60 lb
